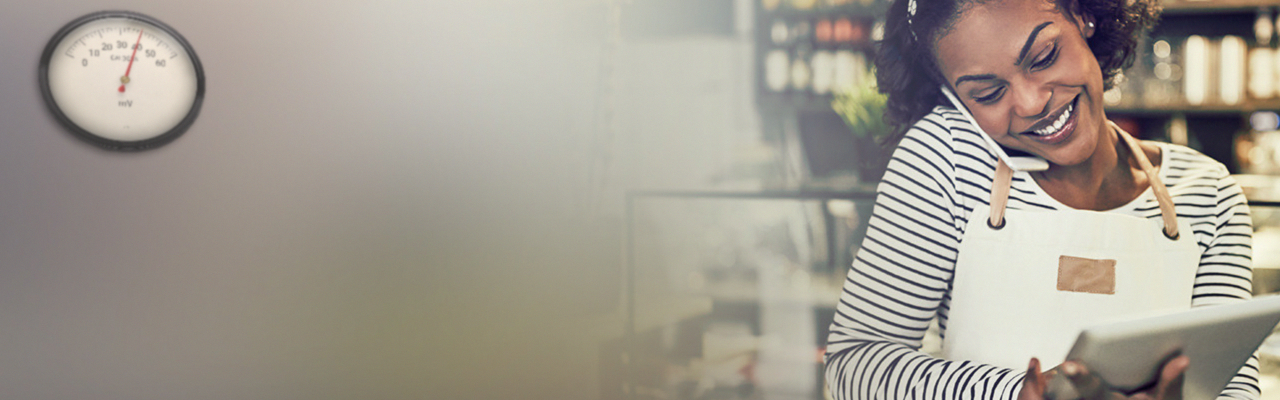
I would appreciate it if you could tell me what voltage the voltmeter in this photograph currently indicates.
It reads 40 mV
